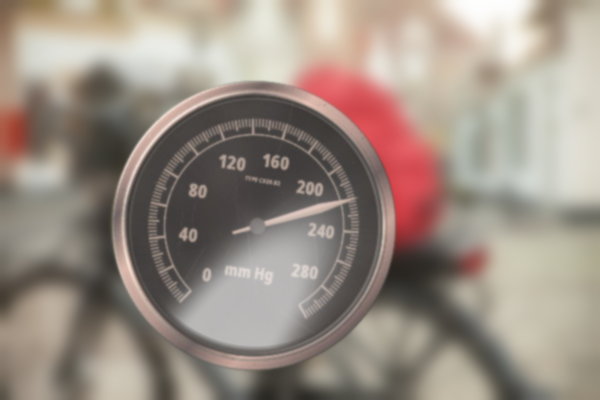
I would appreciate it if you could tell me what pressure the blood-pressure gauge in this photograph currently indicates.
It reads 220 mmHg
